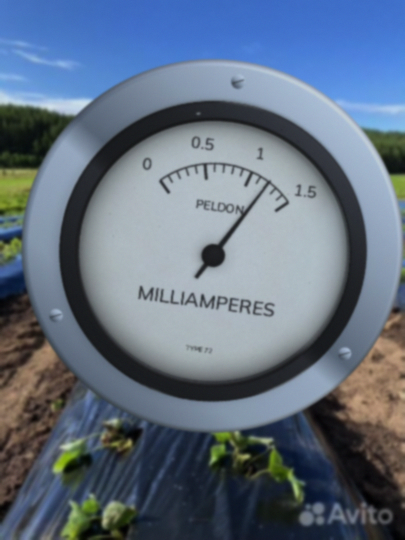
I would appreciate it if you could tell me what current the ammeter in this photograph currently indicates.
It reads 1.2 mA
